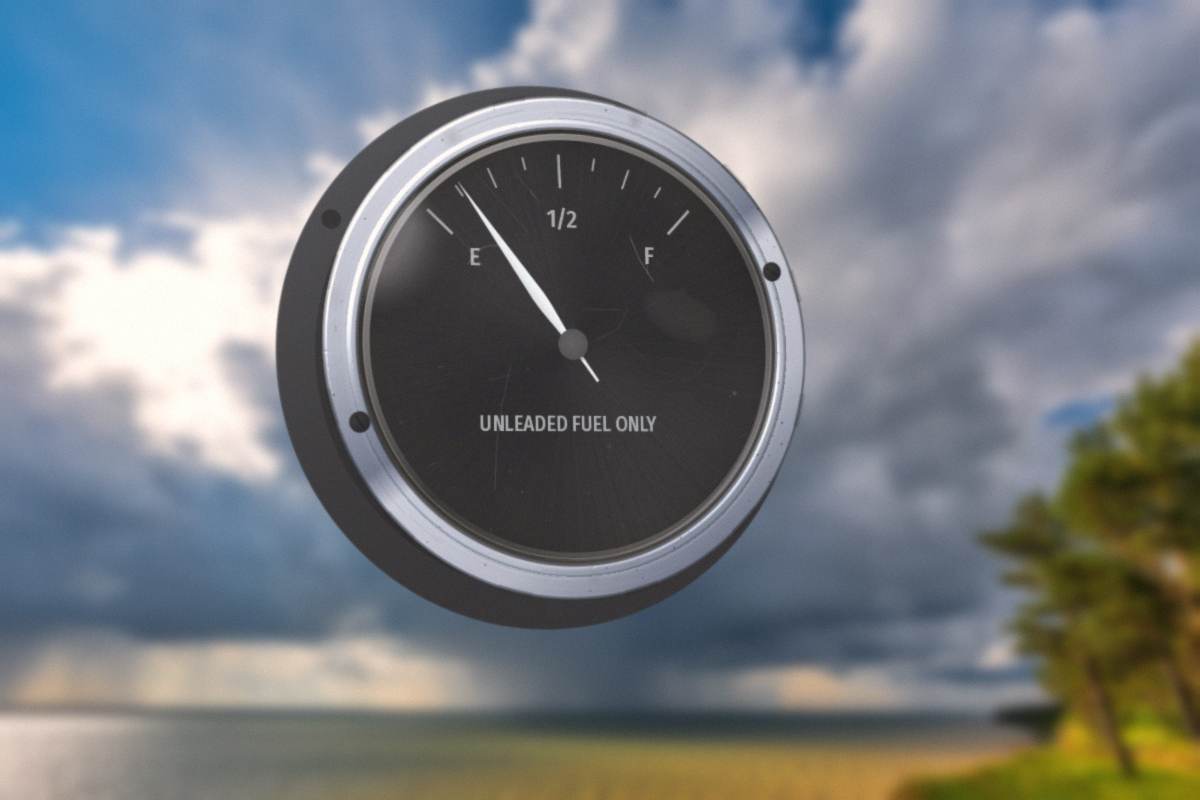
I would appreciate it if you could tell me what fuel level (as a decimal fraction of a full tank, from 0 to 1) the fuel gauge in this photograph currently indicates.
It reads 0.125
